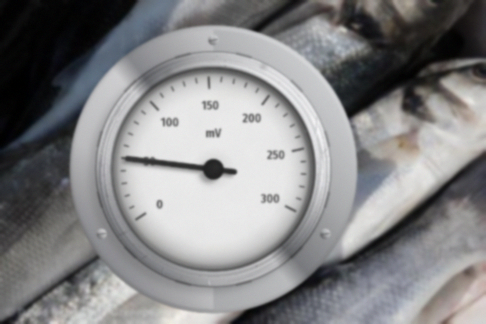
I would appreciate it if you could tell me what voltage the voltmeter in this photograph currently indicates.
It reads 50 mV
